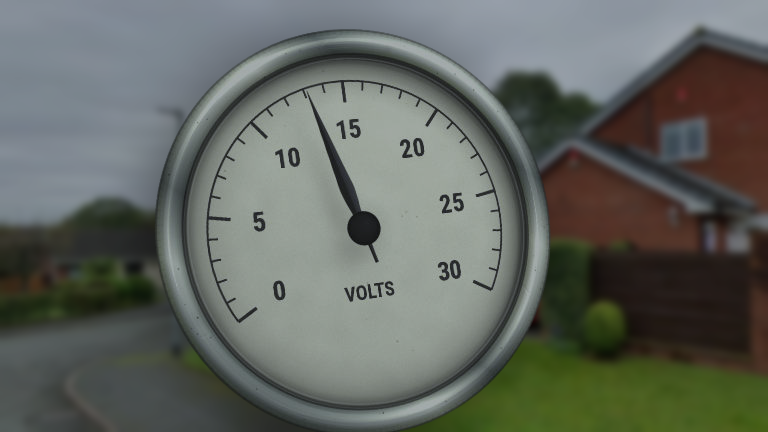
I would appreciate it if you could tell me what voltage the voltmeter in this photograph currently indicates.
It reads 13 V
